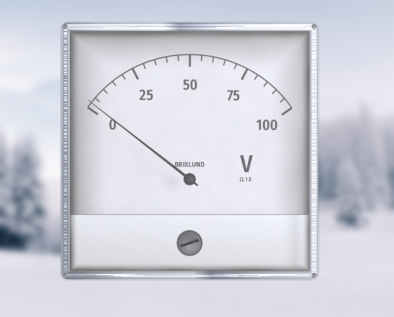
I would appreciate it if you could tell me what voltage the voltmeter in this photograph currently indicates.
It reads 2.5 V
